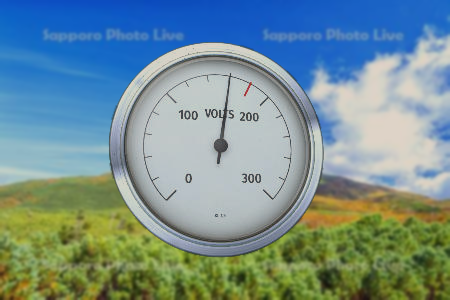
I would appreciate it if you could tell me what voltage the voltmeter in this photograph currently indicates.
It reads 160 V
